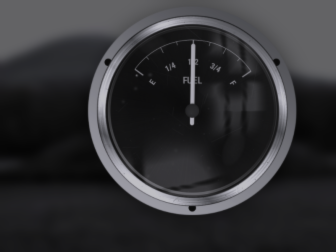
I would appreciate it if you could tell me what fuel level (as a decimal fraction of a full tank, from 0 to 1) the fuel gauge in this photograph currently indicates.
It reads 0.5
